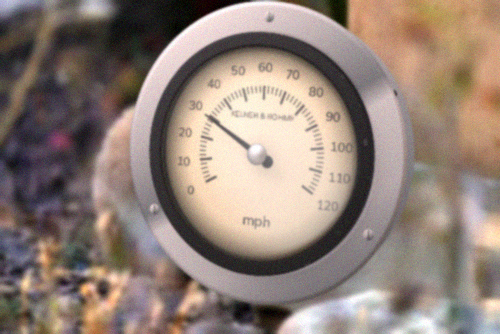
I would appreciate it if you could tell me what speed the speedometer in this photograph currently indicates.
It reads 30 mph
